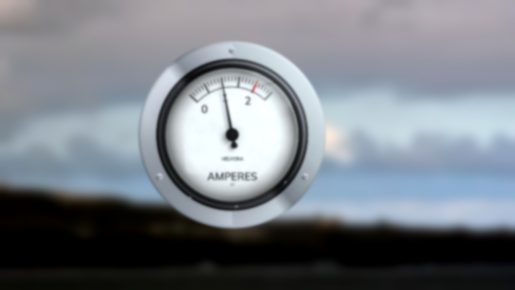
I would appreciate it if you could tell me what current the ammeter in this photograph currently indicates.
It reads 1 A
